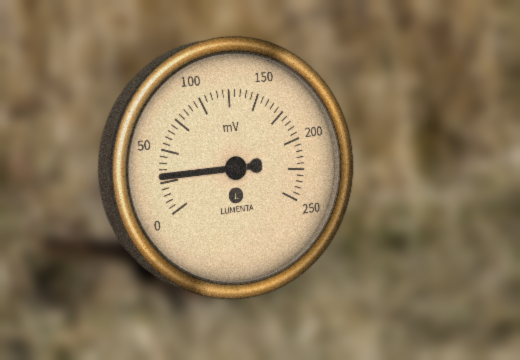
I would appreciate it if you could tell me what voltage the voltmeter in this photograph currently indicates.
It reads 30 mV
